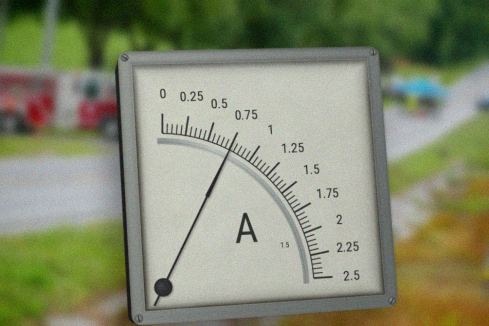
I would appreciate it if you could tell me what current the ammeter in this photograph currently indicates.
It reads 0.75 A
